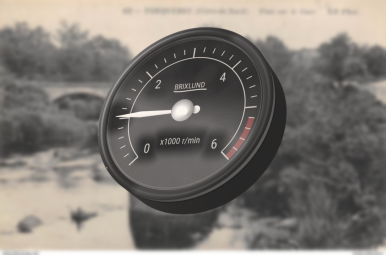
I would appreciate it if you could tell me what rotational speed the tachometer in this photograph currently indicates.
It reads 1000 rpm
